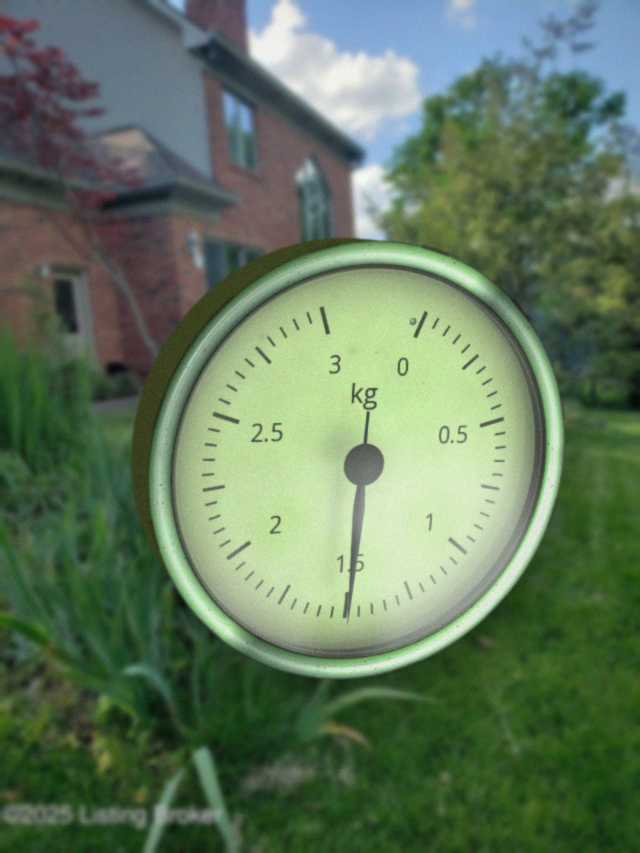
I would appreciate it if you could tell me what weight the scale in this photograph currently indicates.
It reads 1.5 kg
